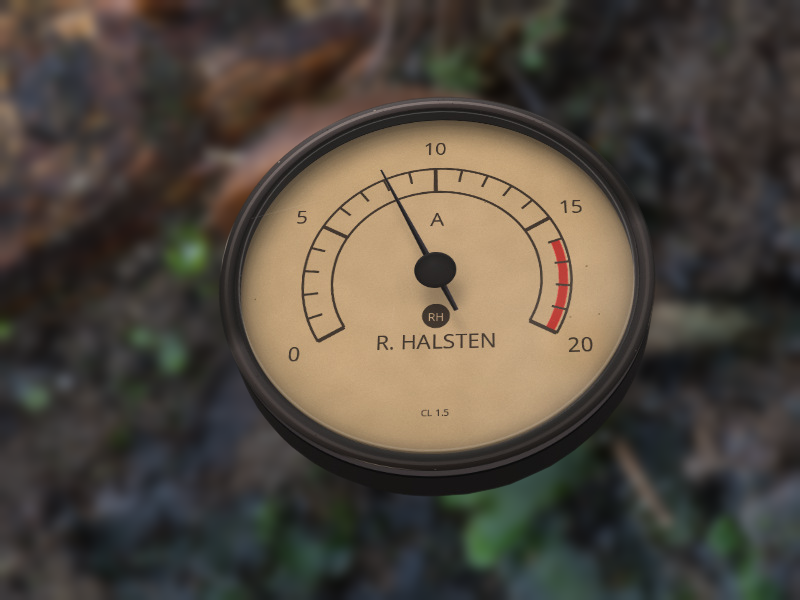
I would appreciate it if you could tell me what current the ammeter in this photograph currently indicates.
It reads 8 A
